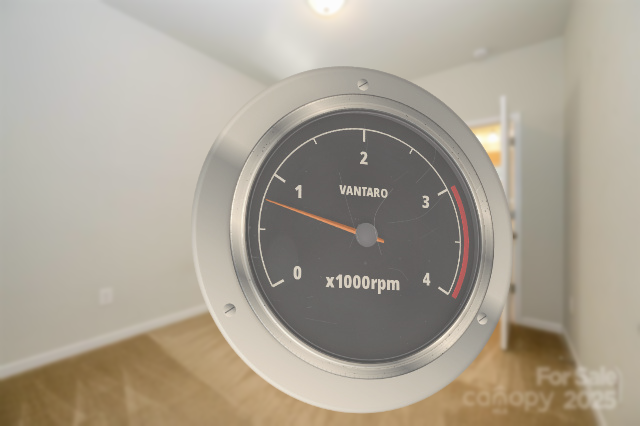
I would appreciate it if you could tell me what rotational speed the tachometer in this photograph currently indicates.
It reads 750 rpm
